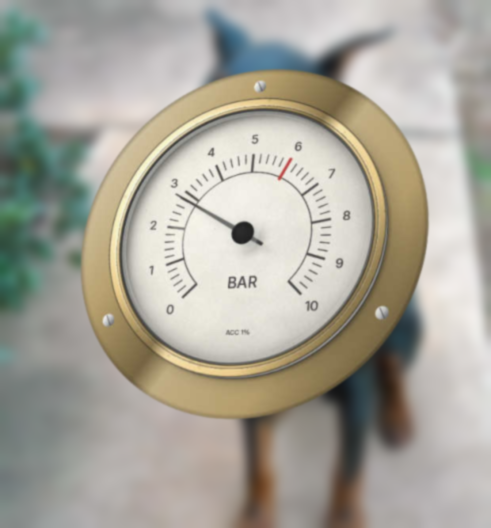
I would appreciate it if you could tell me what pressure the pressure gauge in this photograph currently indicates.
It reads 2.8 bar
